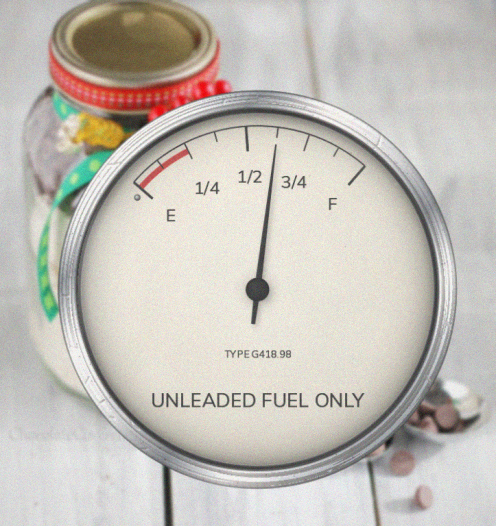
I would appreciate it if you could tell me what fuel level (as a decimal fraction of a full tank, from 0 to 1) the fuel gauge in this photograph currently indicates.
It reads 0.625
